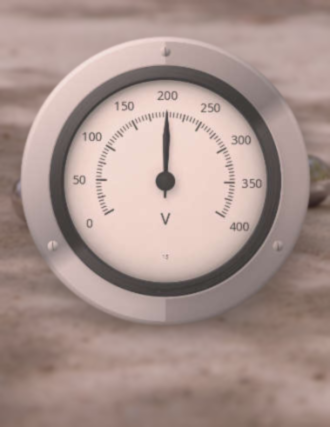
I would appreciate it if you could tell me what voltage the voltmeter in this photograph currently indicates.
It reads 200 V
